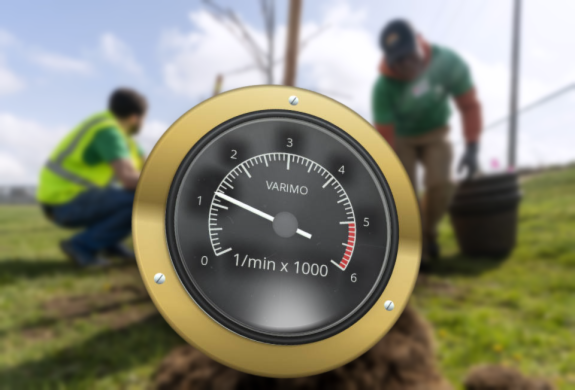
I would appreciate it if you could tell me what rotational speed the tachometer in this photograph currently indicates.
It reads 1200 rpm
